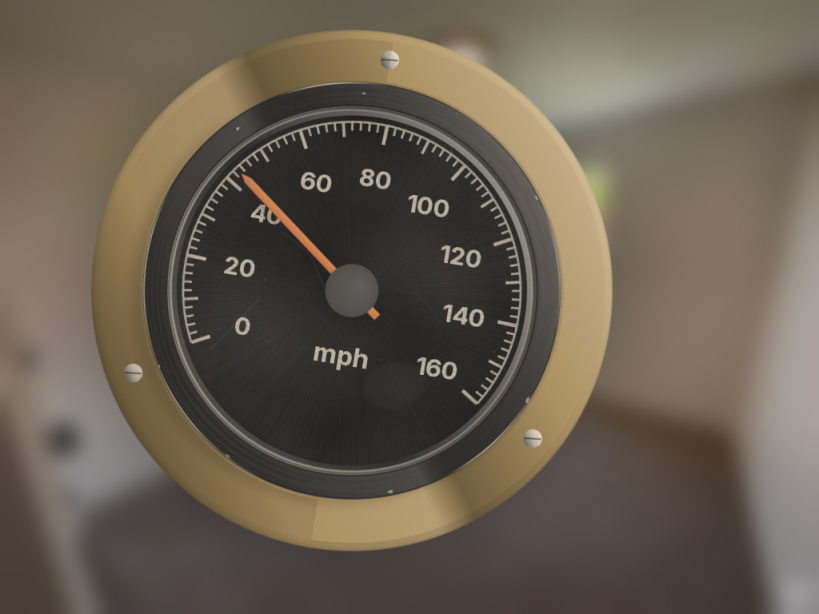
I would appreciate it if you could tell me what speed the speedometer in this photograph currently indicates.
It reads 43 mph
